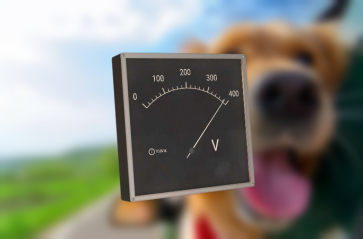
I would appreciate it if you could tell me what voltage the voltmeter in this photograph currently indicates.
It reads 380 V
